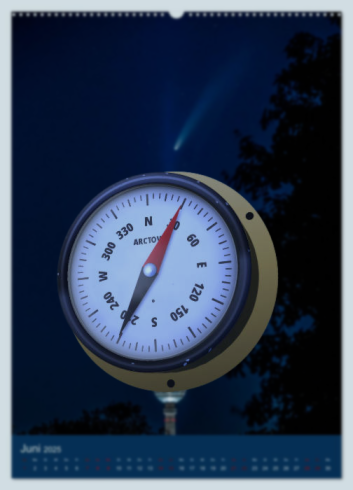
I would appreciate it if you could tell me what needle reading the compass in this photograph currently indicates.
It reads 30 °
